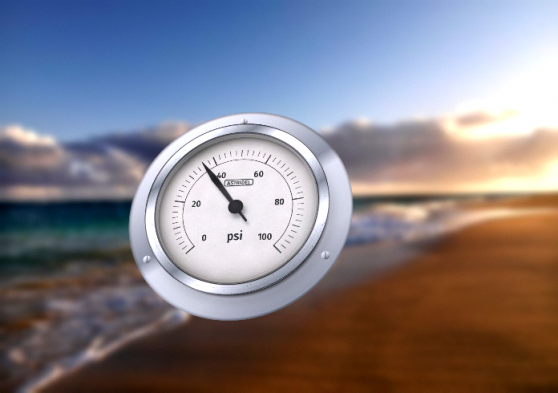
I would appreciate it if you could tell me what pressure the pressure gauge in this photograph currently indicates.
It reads 36 psi
